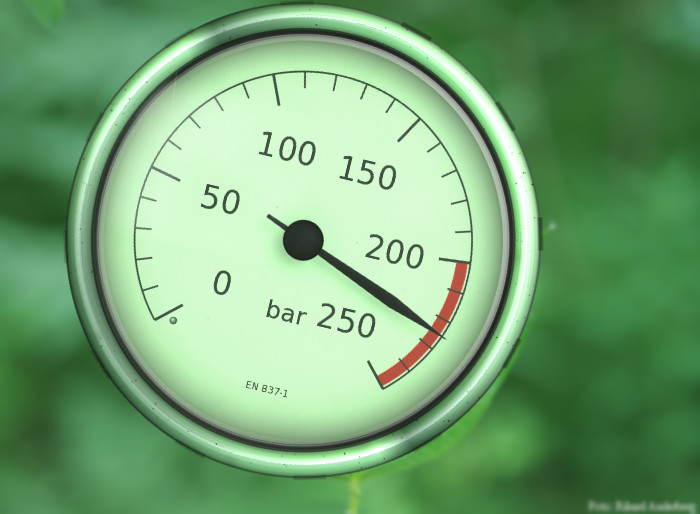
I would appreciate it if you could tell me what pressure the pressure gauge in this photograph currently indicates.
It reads 225 bar
